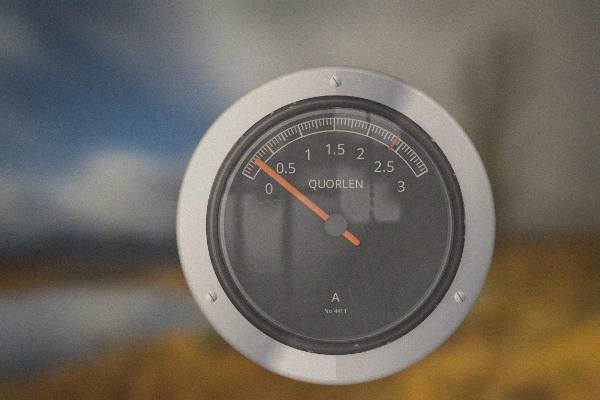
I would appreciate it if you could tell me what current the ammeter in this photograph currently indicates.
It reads 0.25 A
